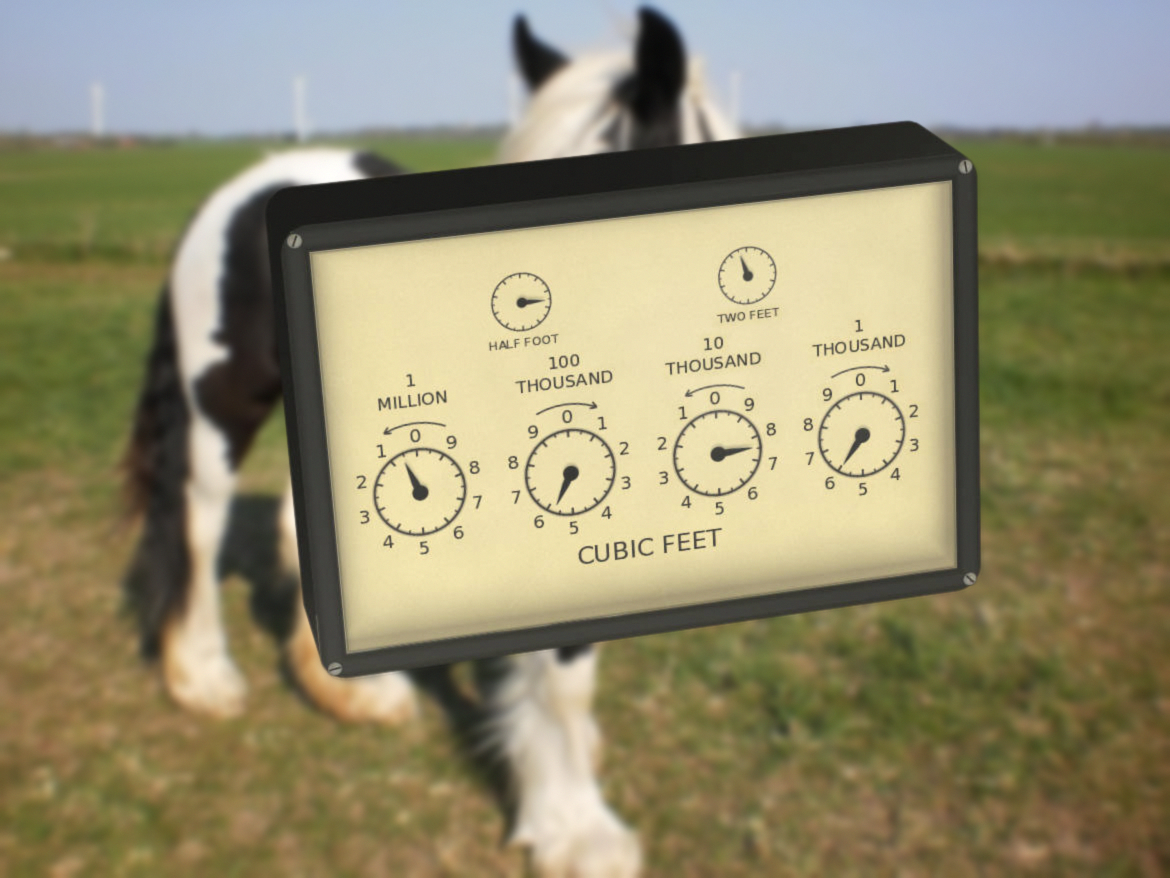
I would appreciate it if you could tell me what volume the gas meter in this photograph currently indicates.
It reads 57600 ft³
